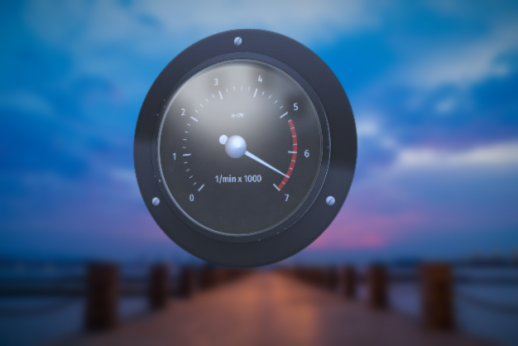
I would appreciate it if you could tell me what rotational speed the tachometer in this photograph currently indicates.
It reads 6600 rpm
